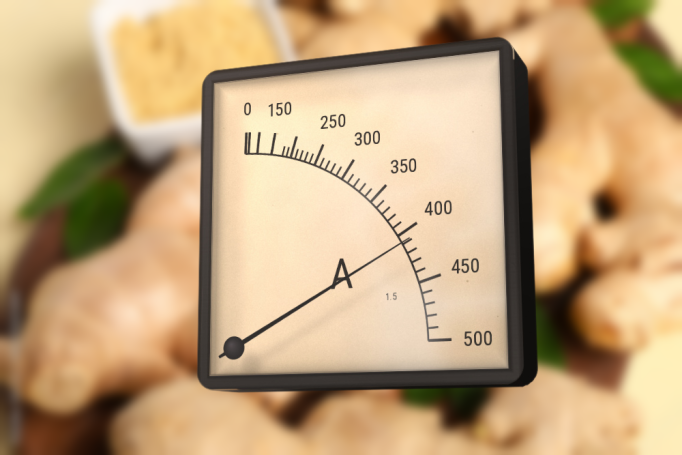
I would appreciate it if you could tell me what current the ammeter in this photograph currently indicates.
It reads 410 A
